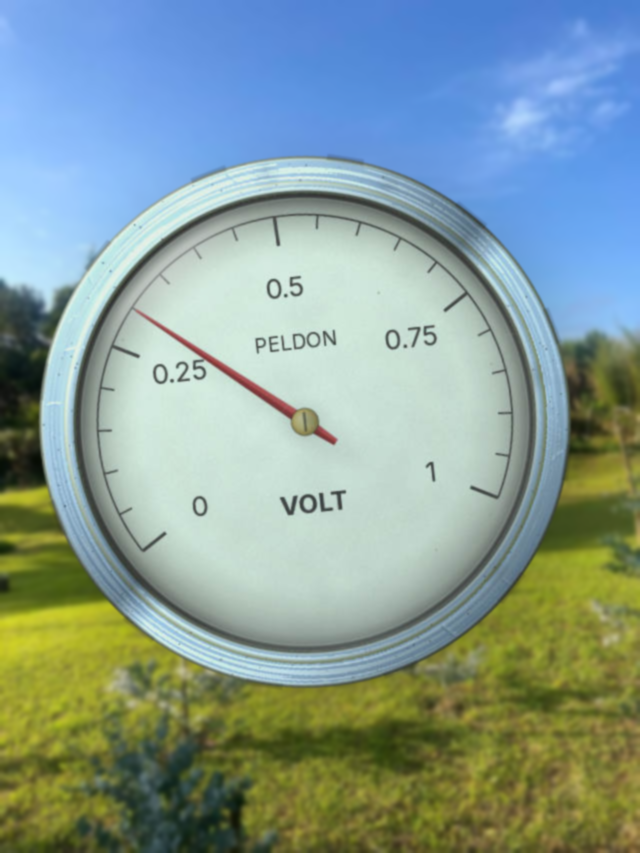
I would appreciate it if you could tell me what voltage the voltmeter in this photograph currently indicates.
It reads 0.3 V
